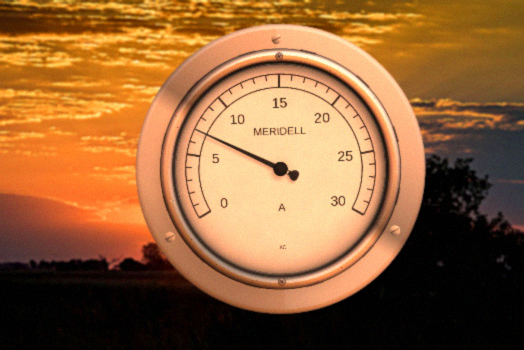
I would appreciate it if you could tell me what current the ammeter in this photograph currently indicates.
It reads 7 A
